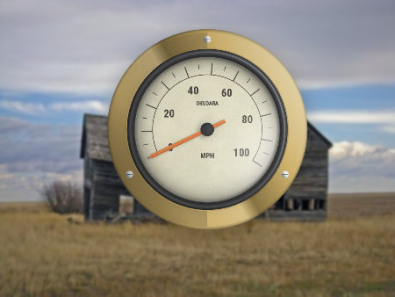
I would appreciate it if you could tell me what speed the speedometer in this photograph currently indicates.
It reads 0 mph
